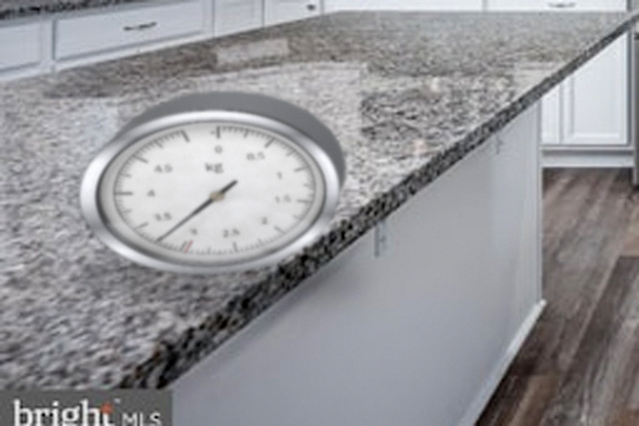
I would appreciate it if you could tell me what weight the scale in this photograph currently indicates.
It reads 3.25 kg
